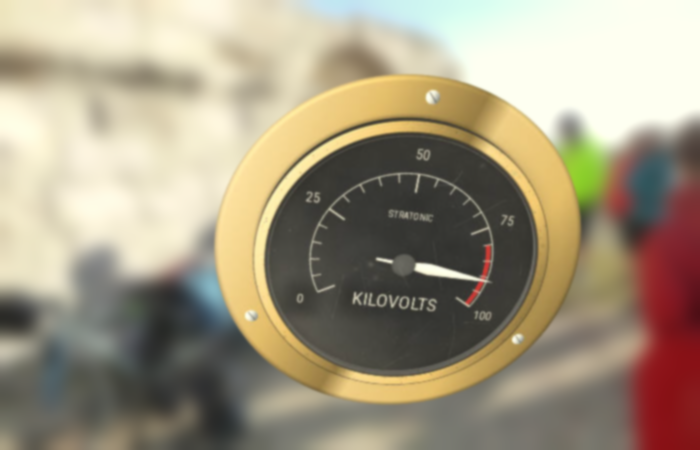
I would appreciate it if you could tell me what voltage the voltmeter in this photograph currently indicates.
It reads 90 kV
